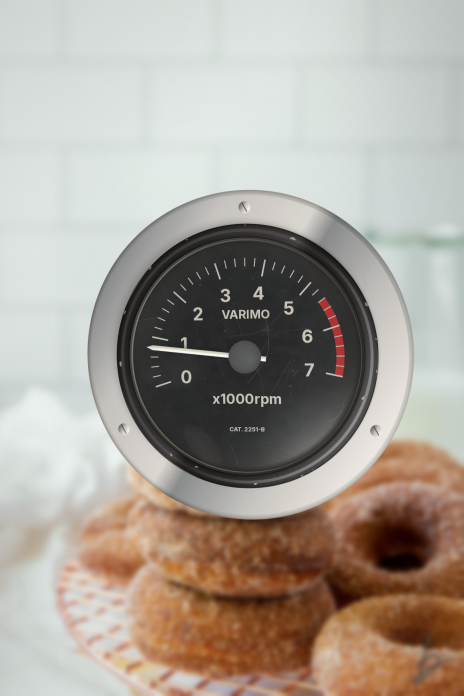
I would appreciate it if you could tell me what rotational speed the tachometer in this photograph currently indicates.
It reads 800 rpm
